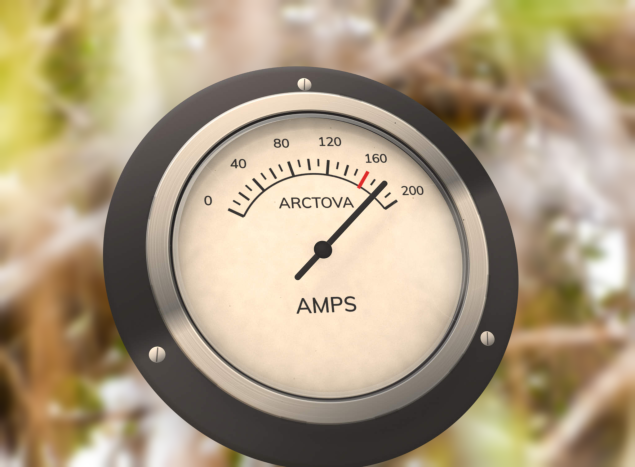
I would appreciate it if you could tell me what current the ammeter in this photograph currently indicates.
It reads 180 A
